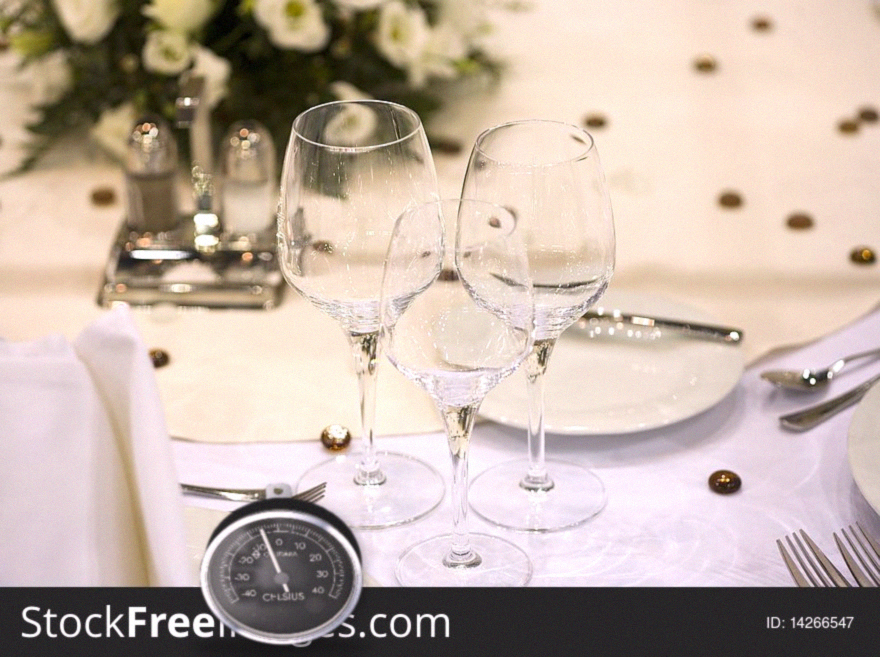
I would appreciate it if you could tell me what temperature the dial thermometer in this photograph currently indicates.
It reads -5 °C
